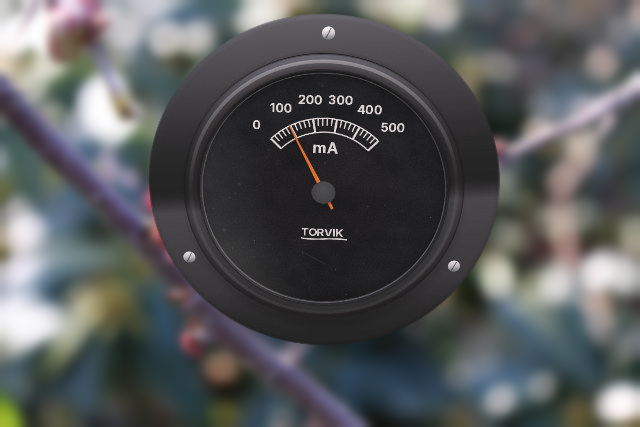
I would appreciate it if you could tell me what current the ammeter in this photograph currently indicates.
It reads 100 mA
